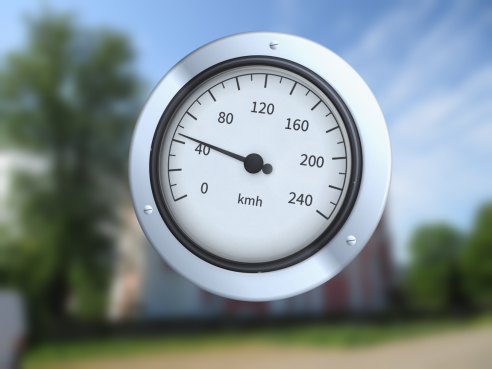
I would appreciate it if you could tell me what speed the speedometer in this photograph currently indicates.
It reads 45 km/h
